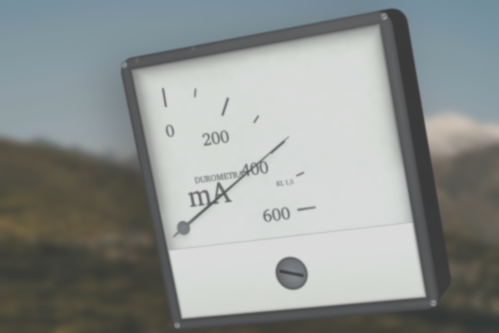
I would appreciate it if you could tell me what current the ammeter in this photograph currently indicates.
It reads 400 mA
